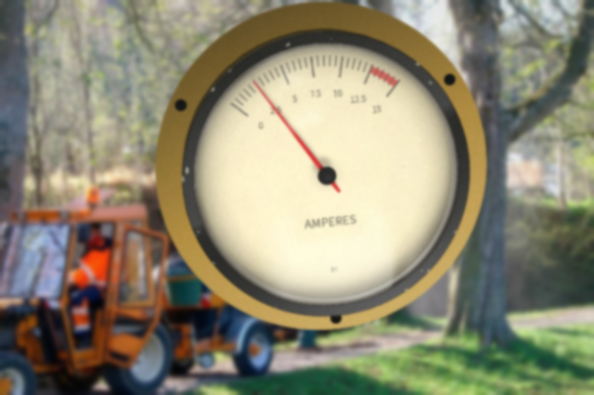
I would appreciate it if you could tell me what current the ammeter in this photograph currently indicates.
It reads 2.5 A
